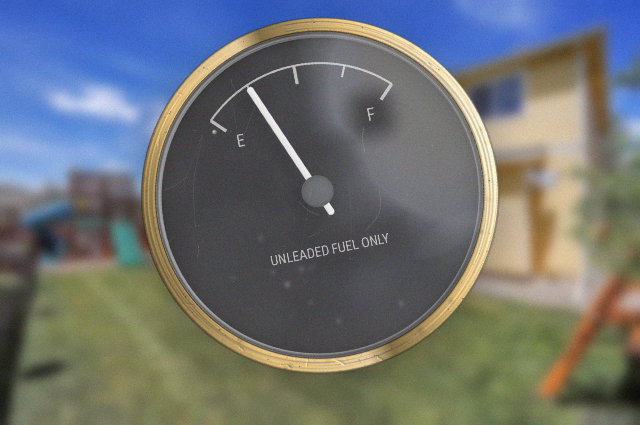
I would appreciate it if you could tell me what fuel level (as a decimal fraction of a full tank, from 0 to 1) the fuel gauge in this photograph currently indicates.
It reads 0.25
